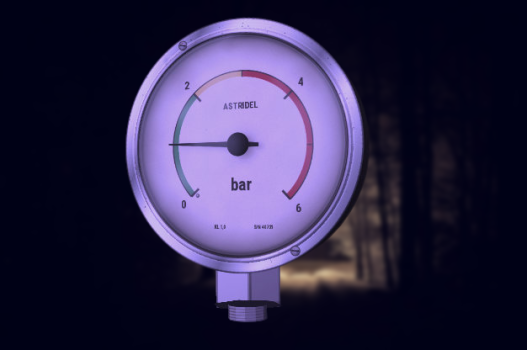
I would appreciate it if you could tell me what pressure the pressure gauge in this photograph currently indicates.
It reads 1 bar
